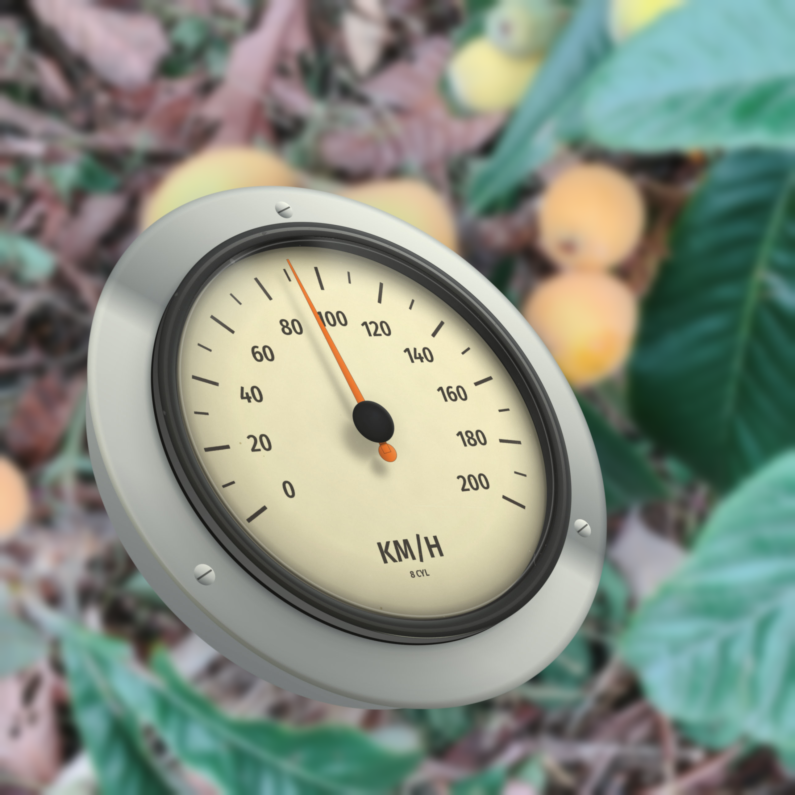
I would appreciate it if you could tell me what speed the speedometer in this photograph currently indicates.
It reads 90 km/h
